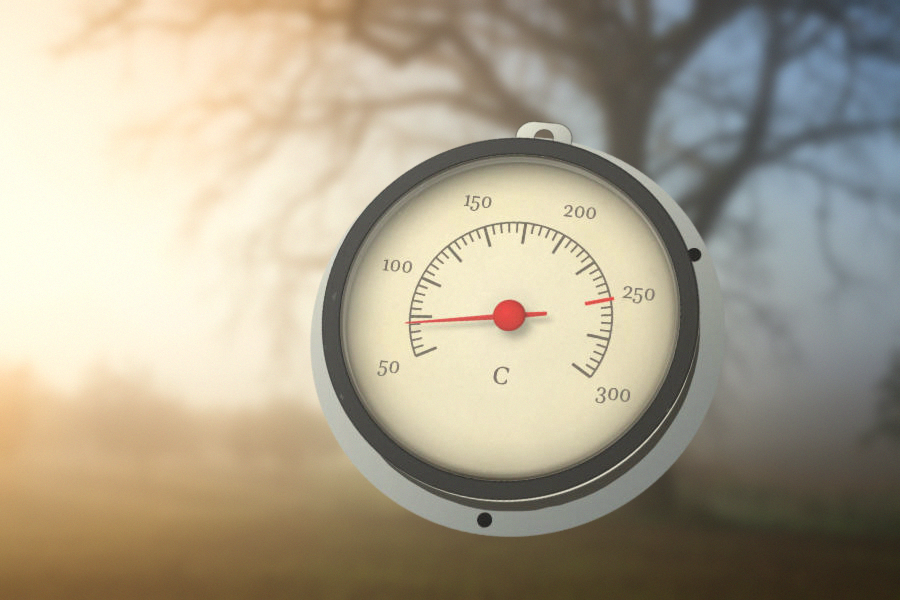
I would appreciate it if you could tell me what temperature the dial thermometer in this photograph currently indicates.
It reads 70 °C
